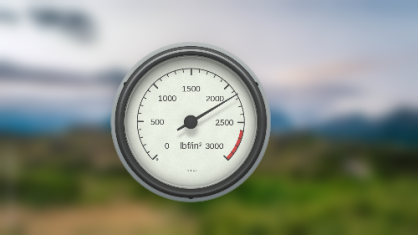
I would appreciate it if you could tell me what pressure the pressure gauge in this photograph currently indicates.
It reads 2150 psi
